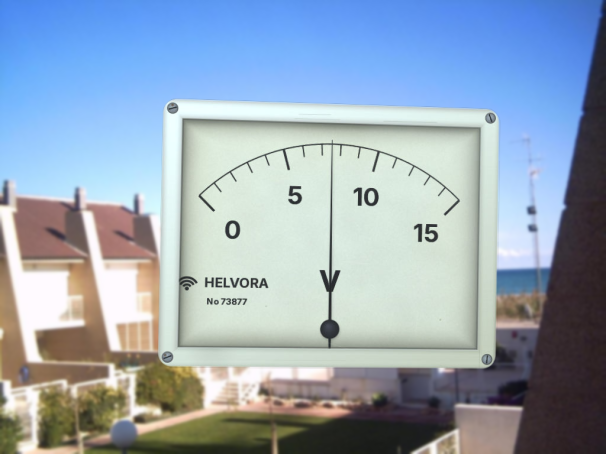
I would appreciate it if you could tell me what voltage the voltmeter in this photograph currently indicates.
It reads 7.5 V
